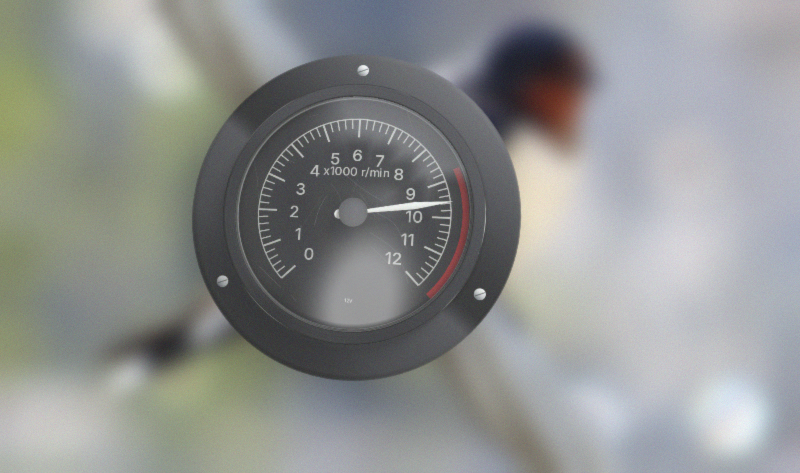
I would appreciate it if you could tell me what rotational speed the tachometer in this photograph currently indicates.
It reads 9600 rpm
